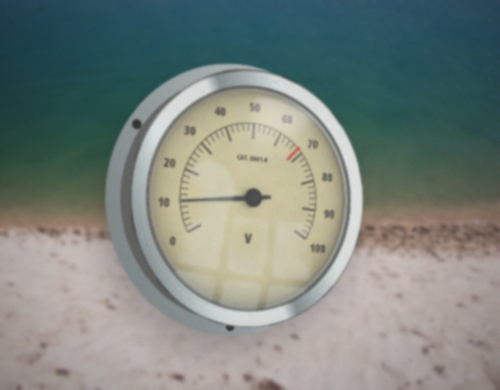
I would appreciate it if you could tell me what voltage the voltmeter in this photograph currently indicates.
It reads 10 V
